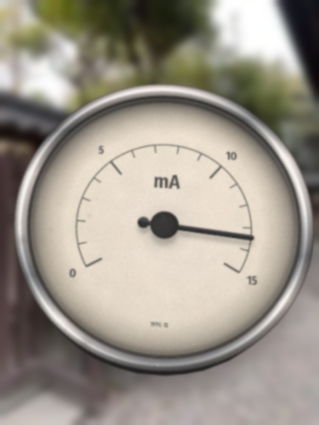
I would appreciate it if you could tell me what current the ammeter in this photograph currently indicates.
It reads 13.5 mA
